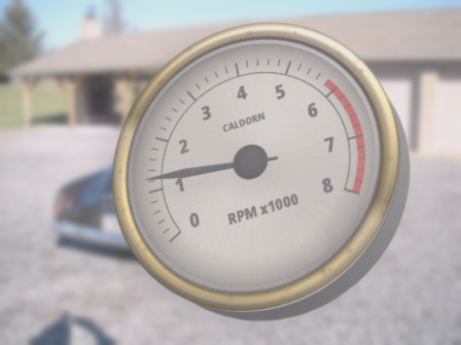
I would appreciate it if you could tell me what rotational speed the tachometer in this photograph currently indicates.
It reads 1200 rpm
